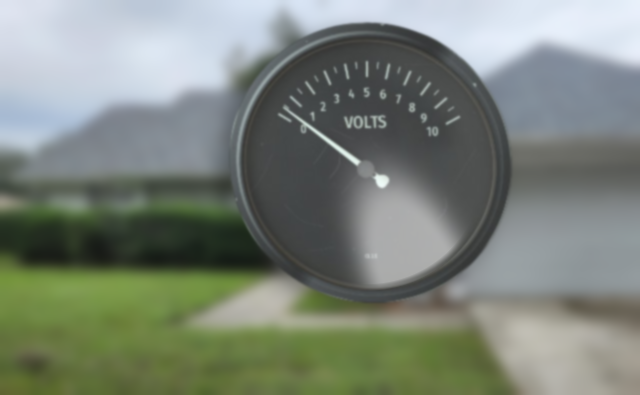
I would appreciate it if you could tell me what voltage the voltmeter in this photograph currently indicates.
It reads 0.5 V
